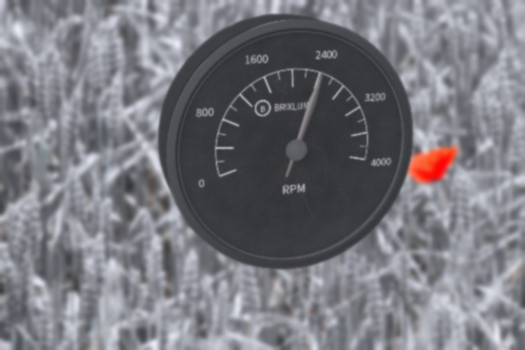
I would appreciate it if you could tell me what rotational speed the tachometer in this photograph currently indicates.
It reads 2400 rpm
